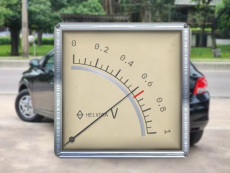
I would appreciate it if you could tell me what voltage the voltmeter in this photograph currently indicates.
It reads 0.6 V
